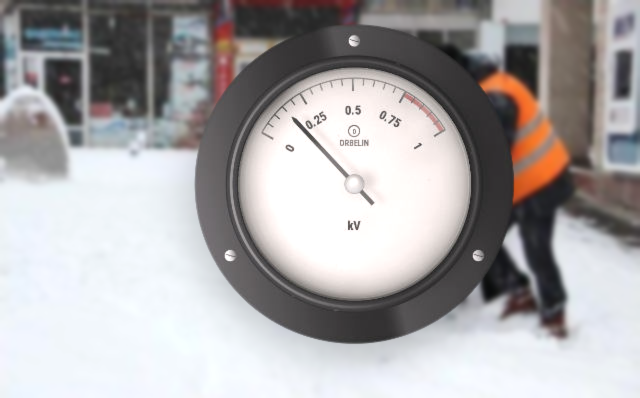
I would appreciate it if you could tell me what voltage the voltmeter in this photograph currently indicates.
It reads 0.15 kV
